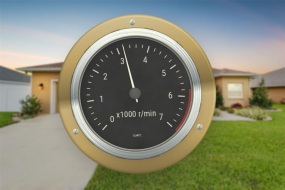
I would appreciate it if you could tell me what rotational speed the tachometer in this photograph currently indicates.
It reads 3200 rpm
